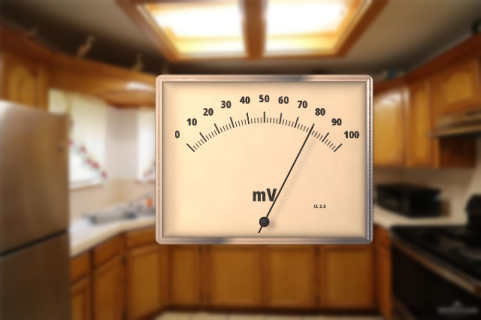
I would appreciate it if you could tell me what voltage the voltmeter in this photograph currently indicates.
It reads 80 mV
